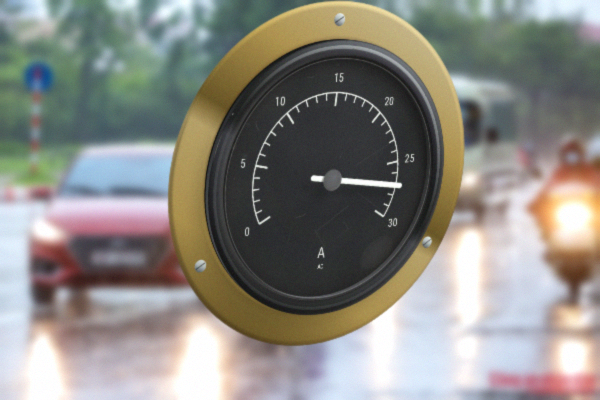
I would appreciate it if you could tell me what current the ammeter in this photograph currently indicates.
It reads 27 A
